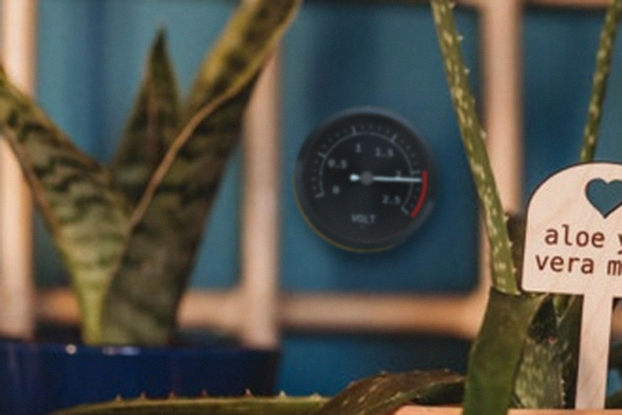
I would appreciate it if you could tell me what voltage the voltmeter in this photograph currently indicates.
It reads 2.1 V
